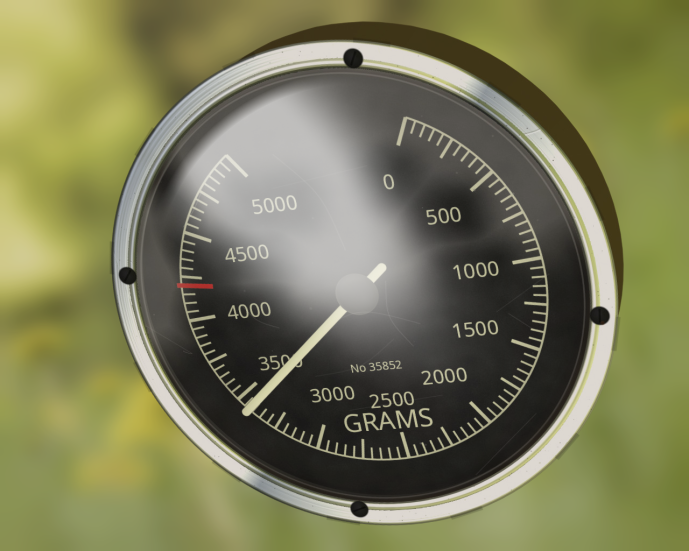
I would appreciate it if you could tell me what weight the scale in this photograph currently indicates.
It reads 3425 g
